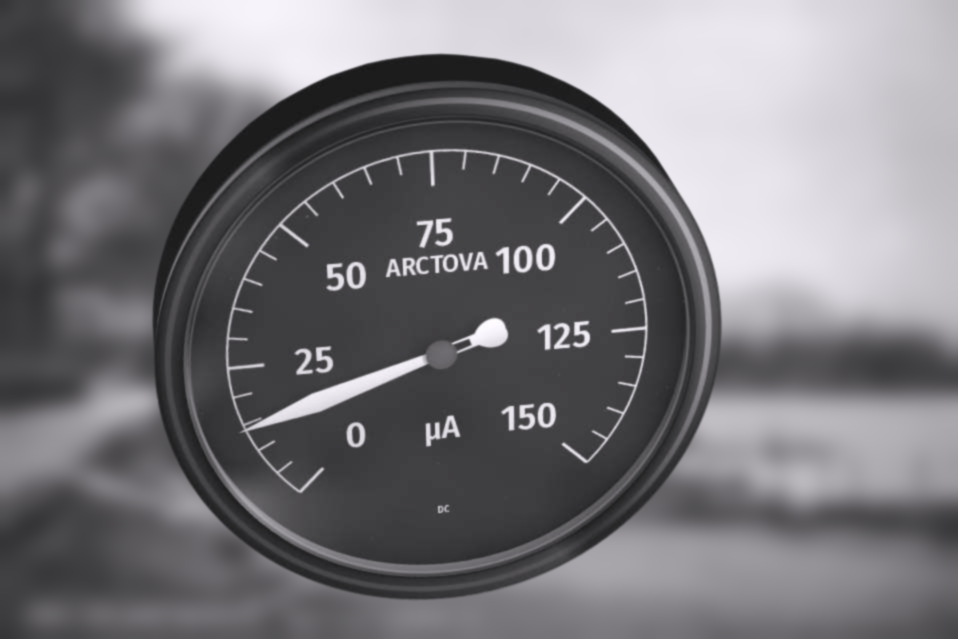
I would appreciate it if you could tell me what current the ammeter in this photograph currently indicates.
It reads 15 µA
